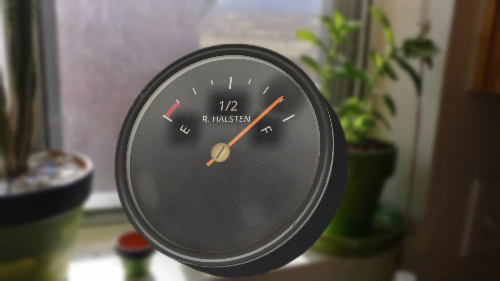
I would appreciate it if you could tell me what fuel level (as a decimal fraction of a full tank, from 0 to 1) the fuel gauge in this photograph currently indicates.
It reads 0.875
